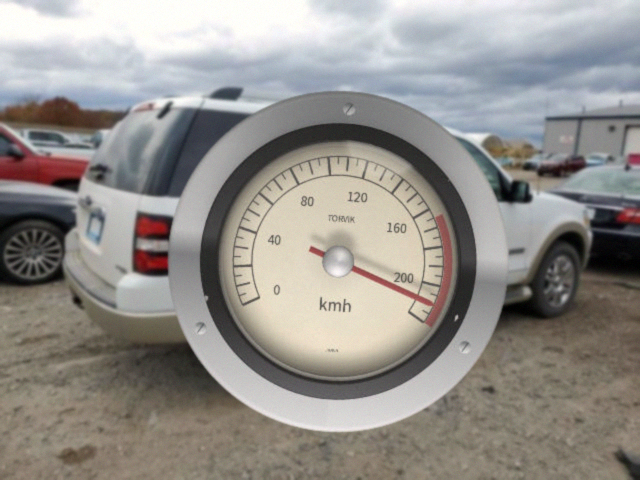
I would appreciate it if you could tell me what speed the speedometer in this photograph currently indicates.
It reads 210 km/h
